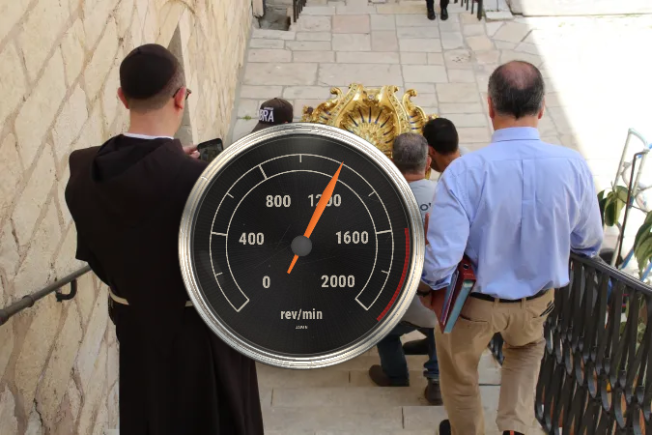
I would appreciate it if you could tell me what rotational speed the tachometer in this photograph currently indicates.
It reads 1200 rpm
